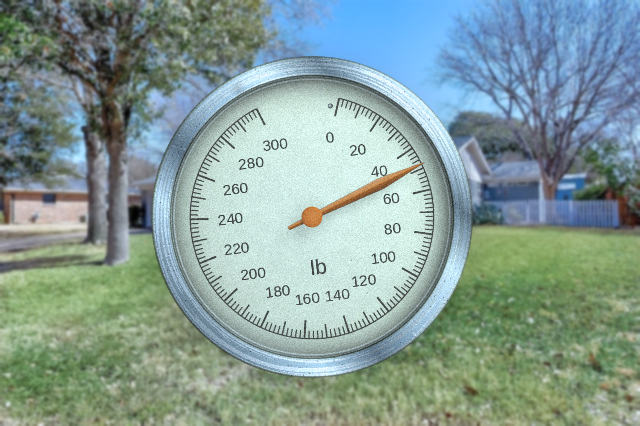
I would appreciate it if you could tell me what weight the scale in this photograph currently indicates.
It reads 48 lb
